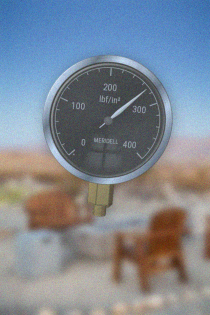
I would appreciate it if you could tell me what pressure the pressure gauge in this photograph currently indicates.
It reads 270 psi
